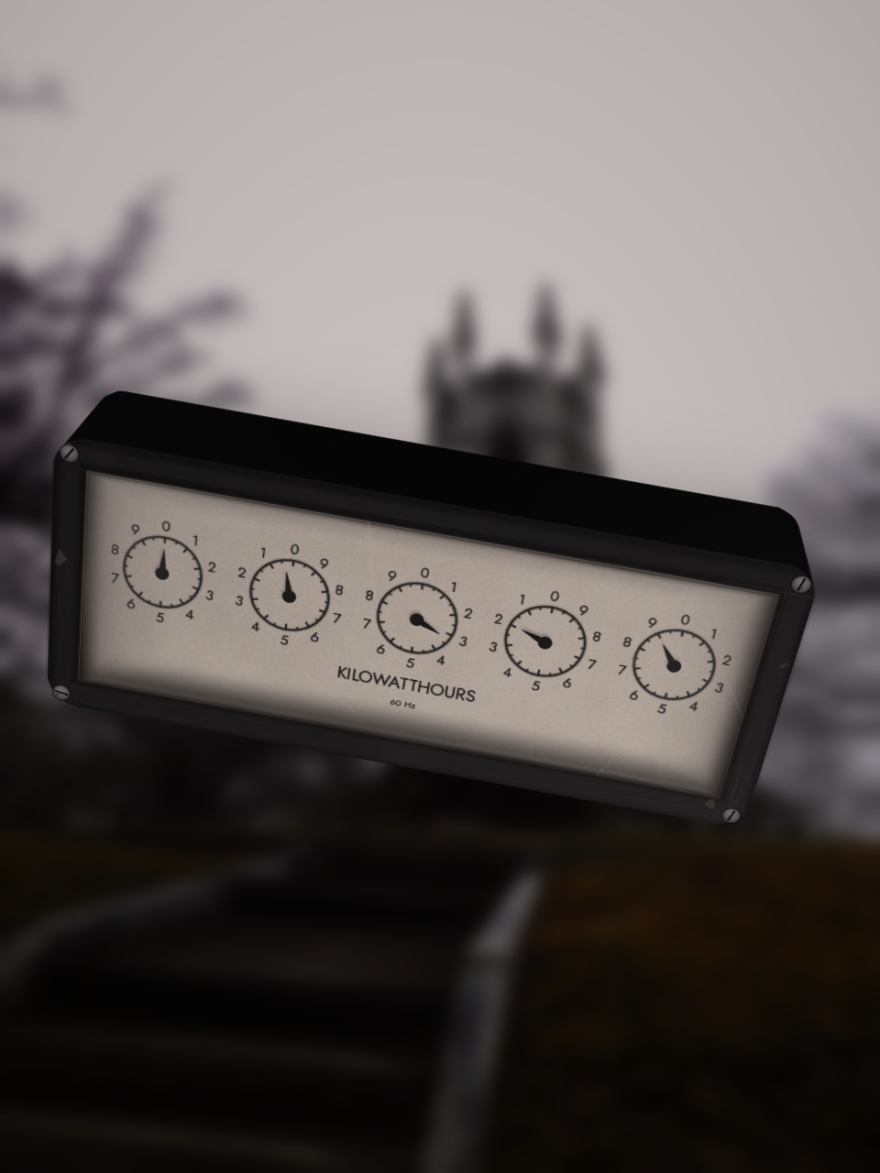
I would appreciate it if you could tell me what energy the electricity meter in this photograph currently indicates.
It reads 319 kWh
